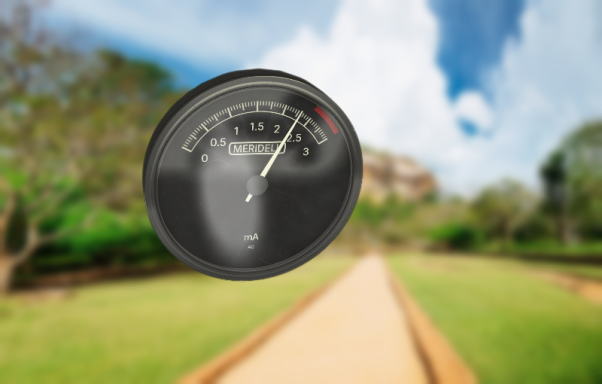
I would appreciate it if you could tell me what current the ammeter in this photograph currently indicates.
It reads 2.25 mA
